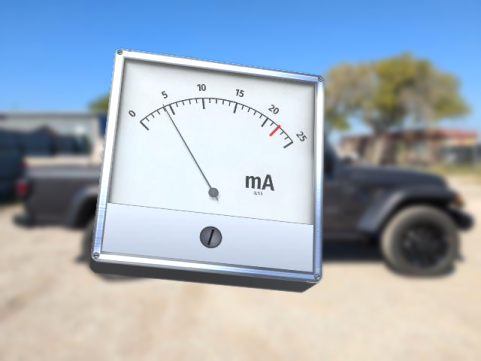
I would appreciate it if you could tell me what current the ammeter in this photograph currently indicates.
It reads 4 mA
